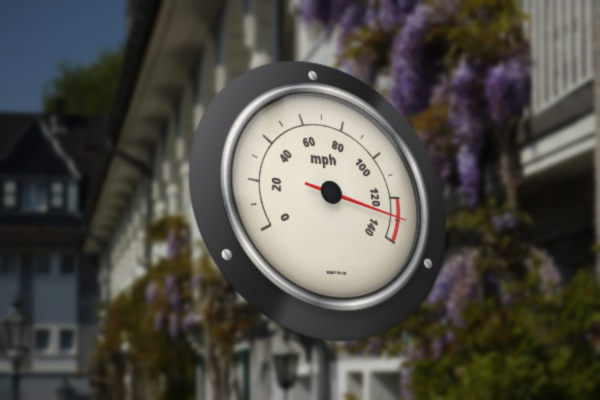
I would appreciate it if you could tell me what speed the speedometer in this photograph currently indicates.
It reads 130 mph
